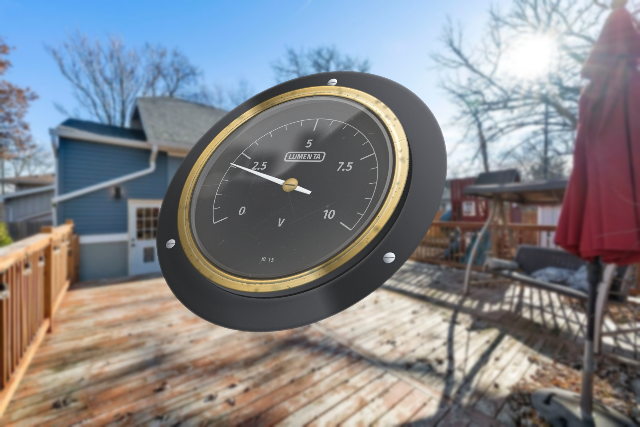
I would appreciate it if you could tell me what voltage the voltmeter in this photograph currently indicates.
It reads 2 V
